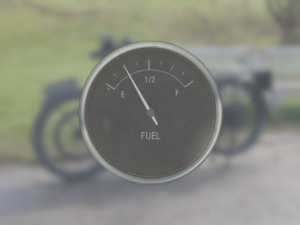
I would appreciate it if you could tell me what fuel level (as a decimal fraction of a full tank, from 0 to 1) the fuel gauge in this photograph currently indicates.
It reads 0.25
